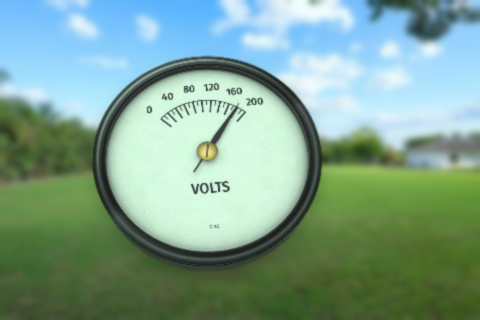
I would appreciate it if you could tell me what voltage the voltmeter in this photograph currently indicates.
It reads 180 V
